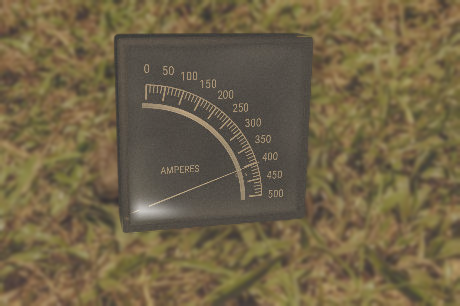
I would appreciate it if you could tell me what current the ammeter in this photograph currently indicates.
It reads 400 A
